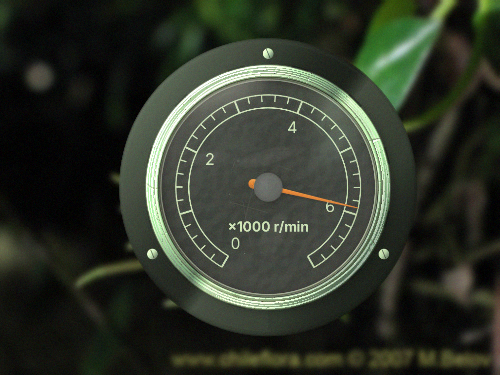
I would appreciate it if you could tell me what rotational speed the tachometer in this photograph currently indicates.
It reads 5900 rpm
